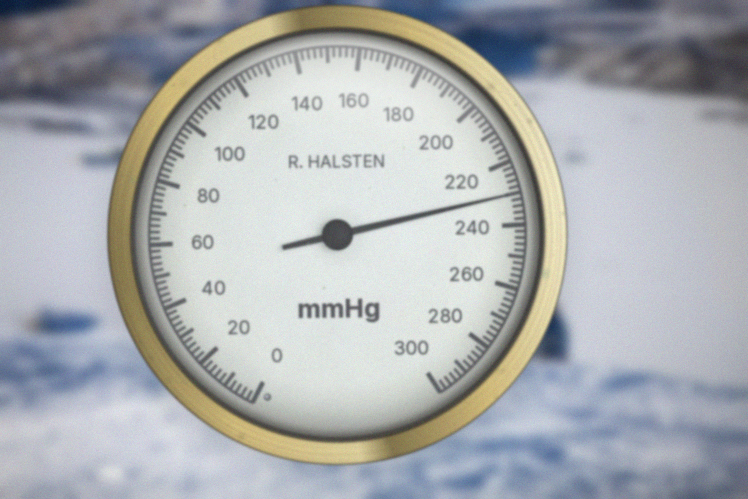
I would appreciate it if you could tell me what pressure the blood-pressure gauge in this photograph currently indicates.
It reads 230 mmHg
